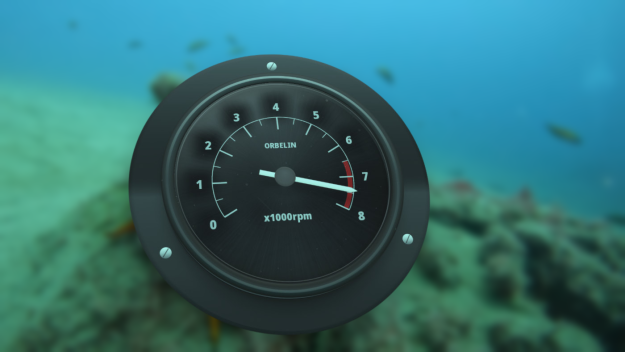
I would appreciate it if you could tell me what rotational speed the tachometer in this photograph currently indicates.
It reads 7500 rpm
